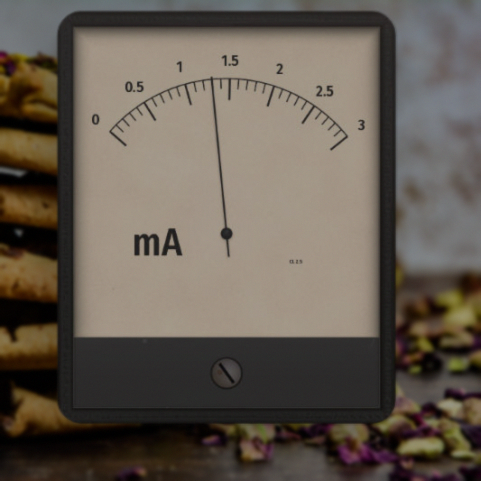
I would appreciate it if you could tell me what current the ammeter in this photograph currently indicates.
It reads 1.3 mA
